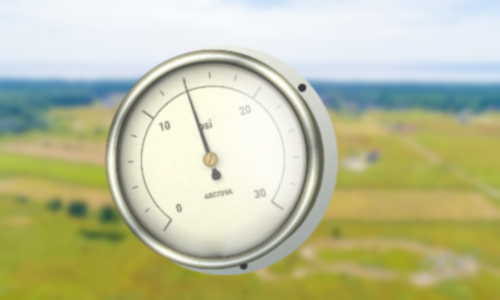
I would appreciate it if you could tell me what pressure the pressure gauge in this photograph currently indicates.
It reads 14 psi
